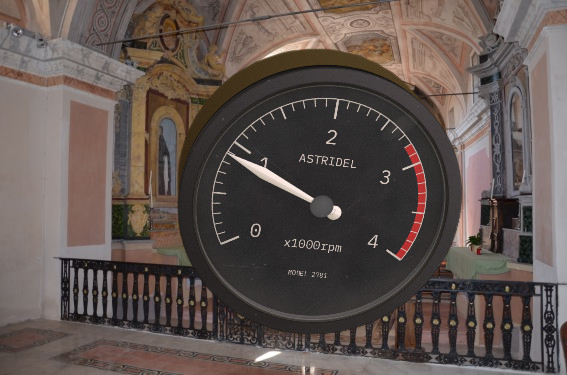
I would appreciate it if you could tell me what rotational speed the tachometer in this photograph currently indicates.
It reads 900 rpm
